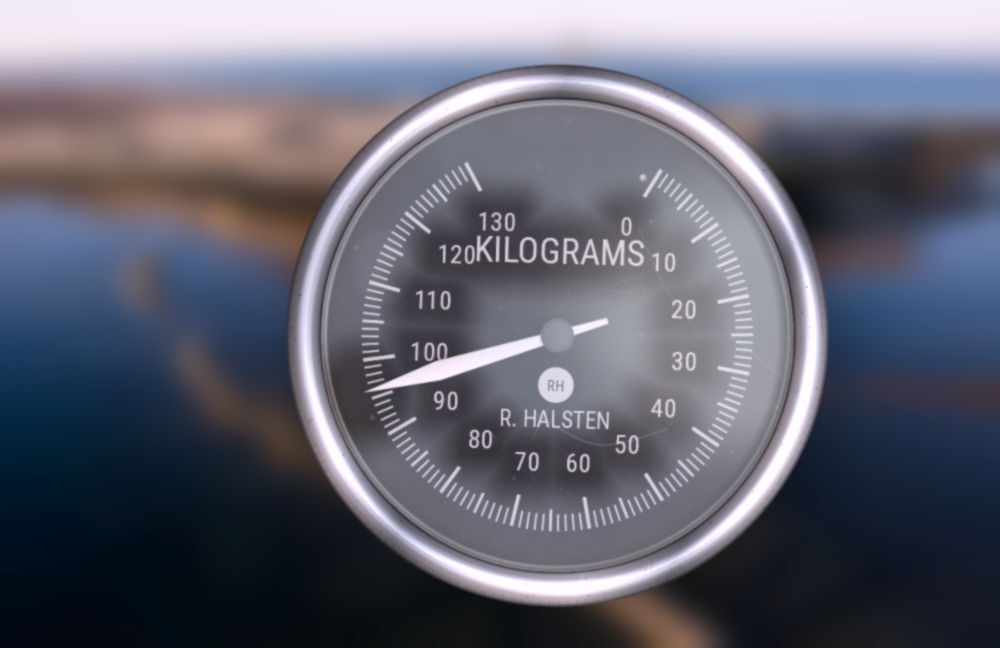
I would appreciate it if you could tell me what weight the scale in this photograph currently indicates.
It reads 96 kg
